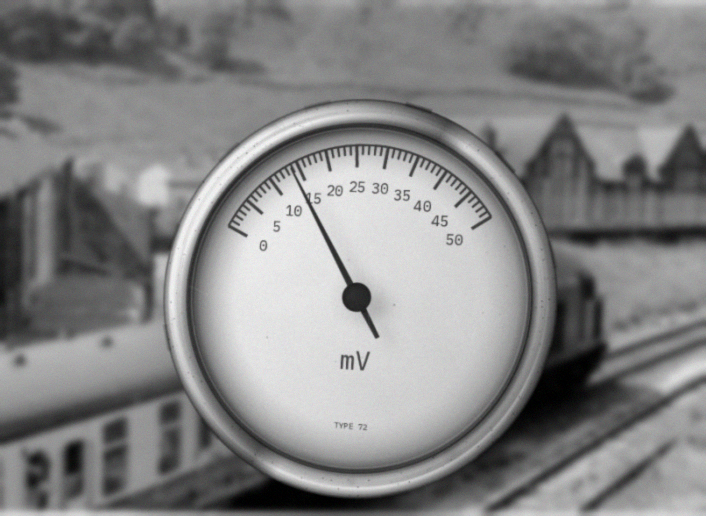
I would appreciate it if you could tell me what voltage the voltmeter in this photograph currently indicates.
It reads 14 mV
